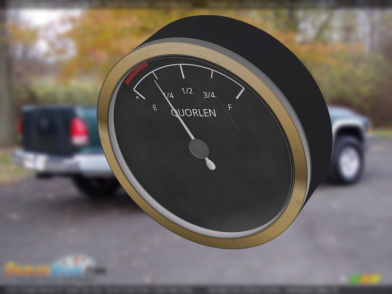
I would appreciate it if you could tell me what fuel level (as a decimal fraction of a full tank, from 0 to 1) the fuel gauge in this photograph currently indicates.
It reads 0.25
